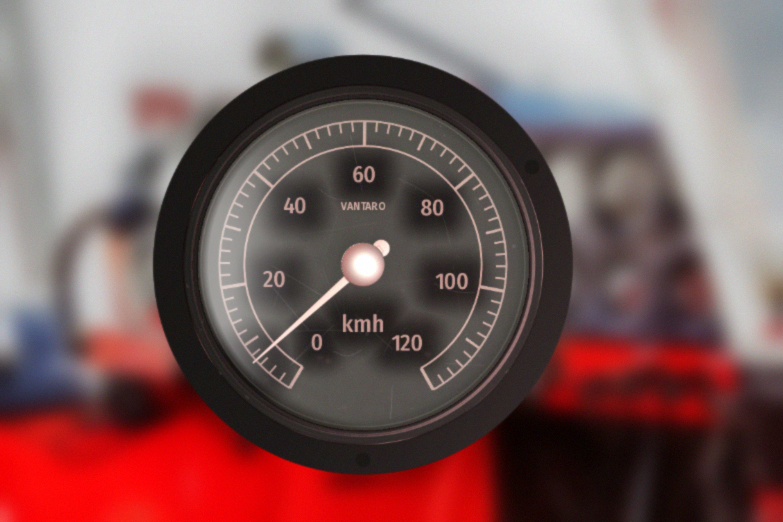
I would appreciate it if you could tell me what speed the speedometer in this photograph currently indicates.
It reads 7 km/h
